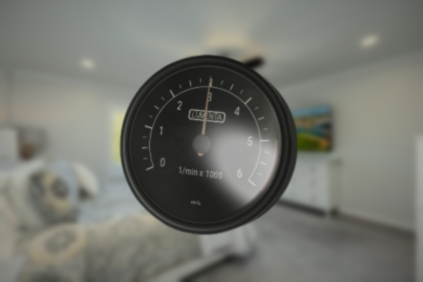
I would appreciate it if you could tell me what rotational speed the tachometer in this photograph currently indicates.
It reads 3000 rpm
